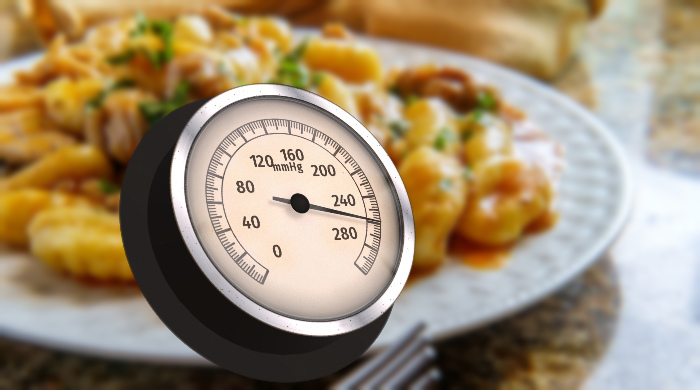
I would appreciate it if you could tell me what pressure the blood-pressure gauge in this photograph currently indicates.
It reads 260 mmHg
